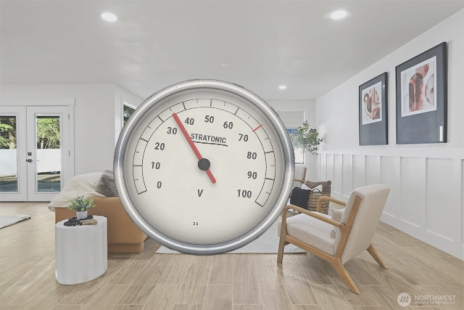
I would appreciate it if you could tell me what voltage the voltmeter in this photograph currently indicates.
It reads 35 V
